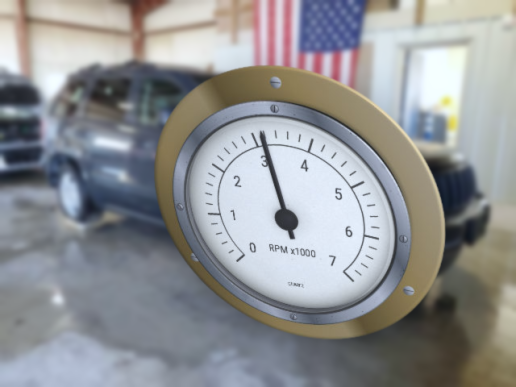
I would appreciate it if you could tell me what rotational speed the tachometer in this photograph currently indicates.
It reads 3200 rpm
